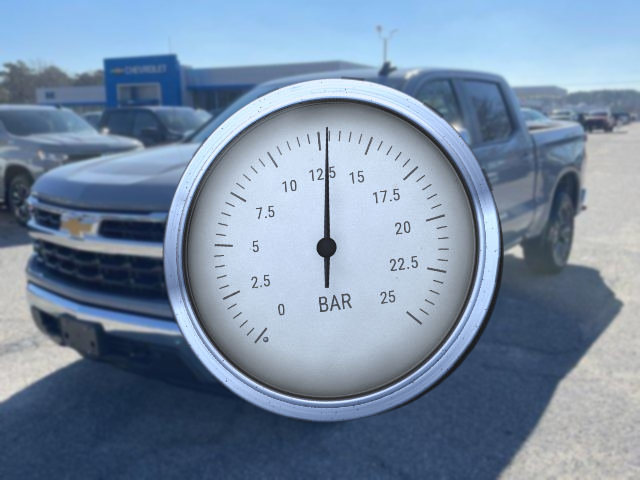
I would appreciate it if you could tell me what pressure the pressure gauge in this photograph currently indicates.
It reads 13 bar
